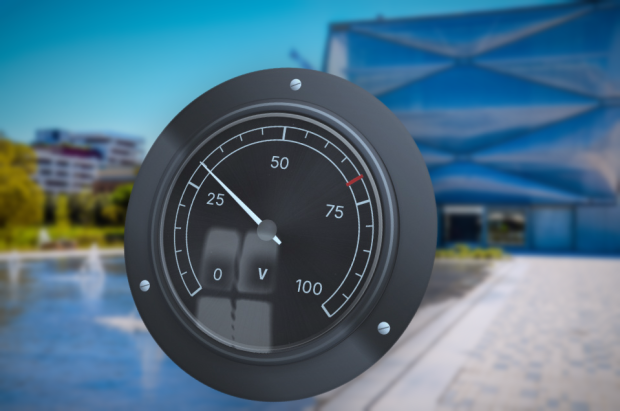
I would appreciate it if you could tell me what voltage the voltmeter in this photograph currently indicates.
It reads 30 V
